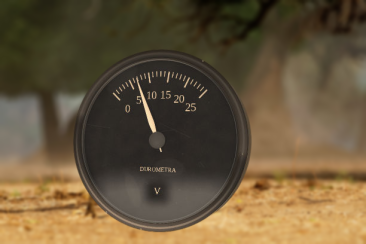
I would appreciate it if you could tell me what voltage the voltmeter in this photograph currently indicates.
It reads 7 V
